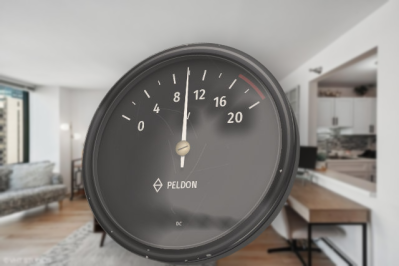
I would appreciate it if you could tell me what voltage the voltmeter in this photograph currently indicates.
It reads 10 V
